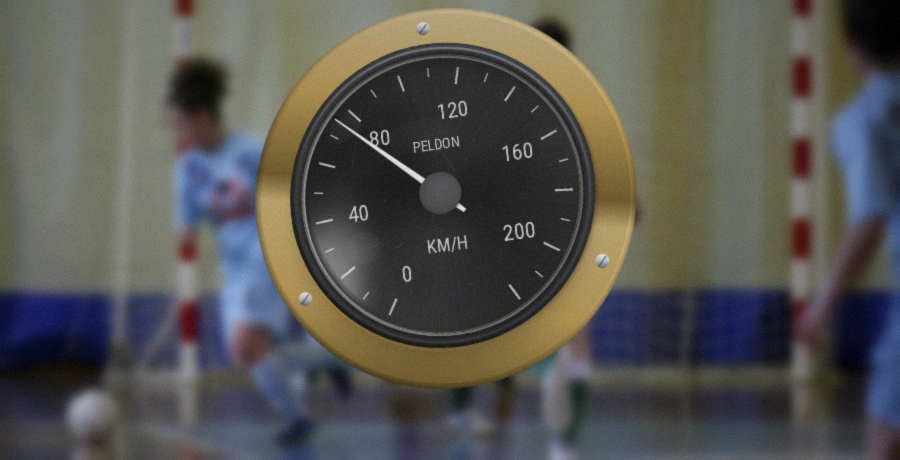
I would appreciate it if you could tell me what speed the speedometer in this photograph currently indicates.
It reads 75 km/h
